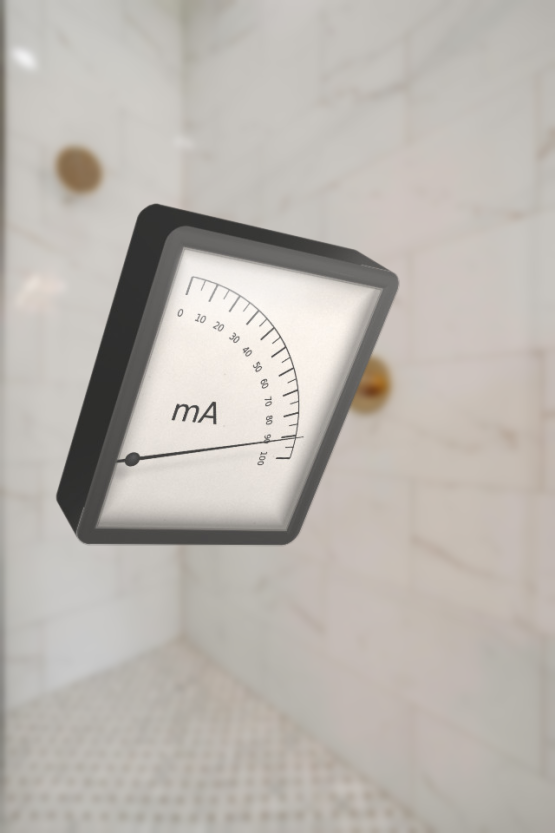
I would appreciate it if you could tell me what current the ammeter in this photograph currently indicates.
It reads 90 mA
